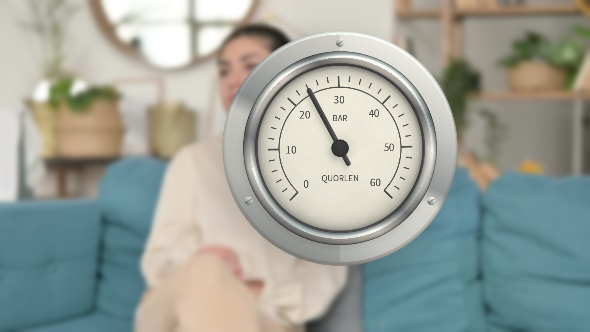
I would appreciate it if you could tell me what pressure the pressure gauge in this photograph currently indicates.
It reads 24 bar
